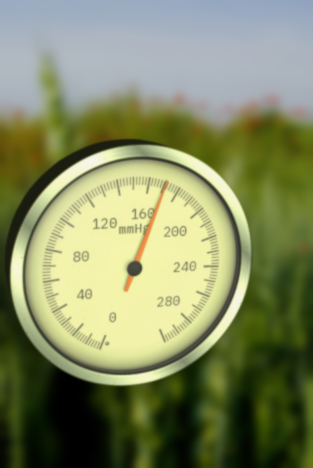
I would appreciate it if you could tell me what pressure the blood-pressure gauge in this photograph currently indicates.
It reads 170 mmHg
